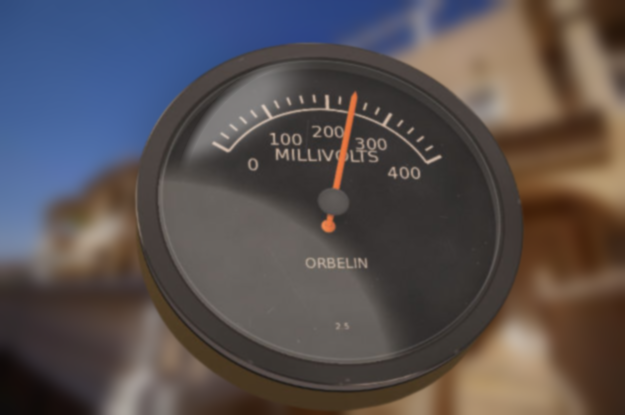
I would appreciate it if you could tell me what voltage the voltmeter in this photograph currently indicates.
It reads 240 mV
